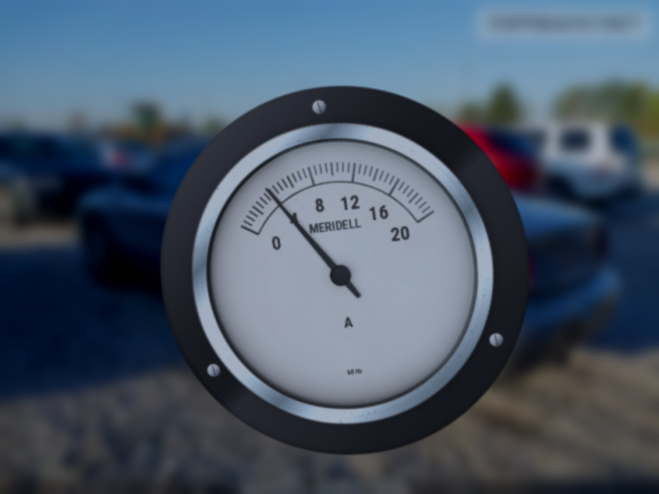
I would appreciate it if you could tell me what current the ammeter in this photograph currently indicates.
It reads 4 A
